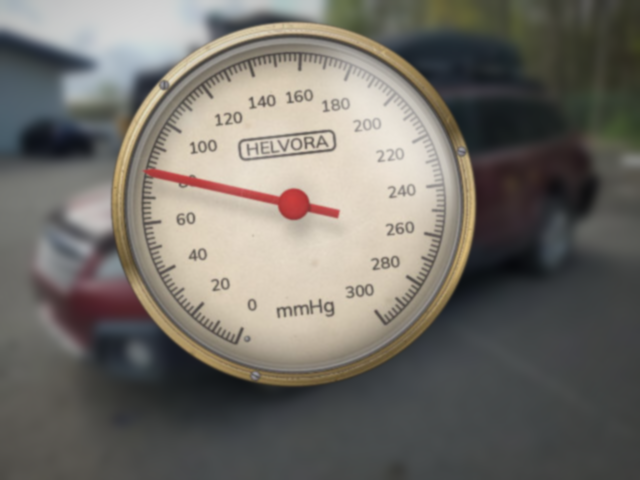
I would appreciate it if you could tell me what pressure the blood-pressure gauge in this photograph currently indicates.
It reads 80 mmHg
